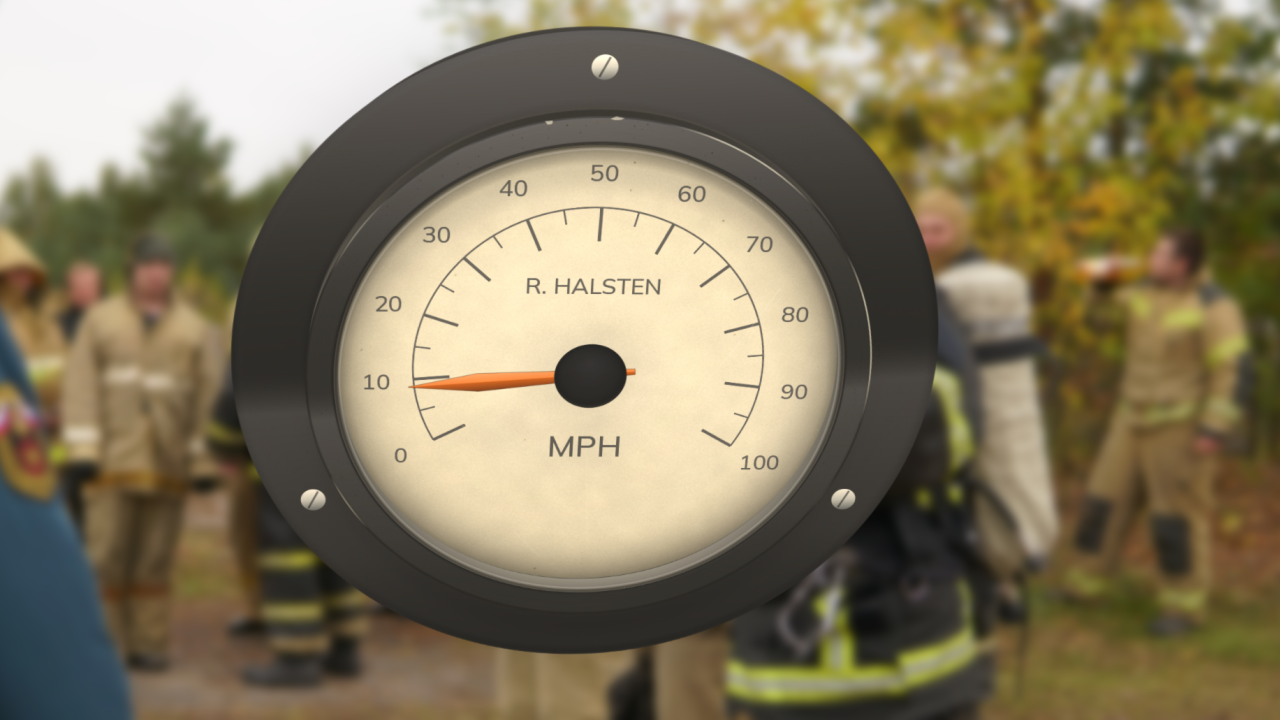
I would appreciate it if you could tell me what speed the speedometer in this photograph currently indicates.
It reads 10 mph
